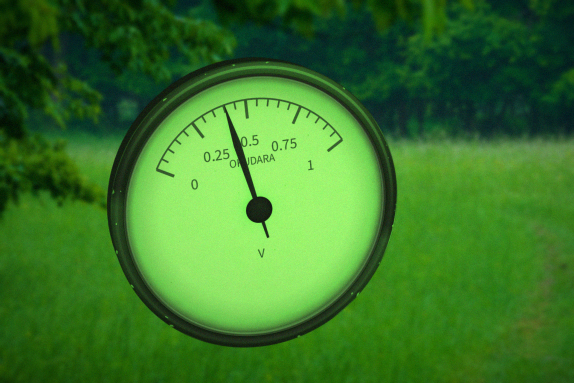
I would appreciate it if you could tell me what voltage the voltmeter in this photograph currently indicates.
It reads 0.4 V
